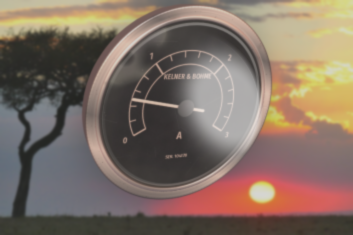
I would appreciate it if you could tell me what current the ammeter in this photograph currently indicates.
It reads 0.5 A
